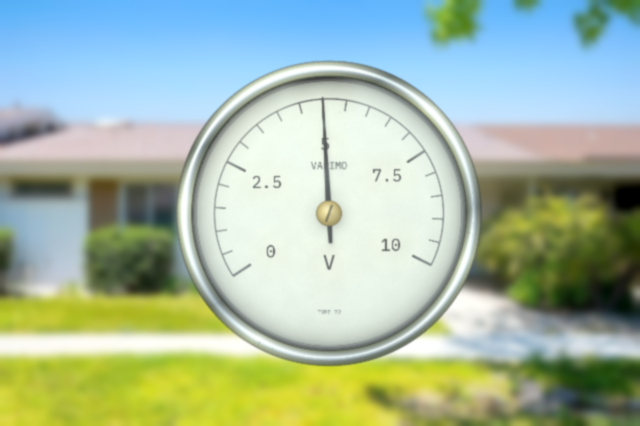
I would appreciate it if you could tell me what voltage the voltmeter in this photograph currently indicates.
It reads 5 V
